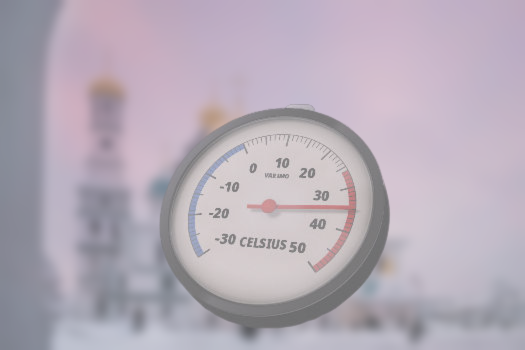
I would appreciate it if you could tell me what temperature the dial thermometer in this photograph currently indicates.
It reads 35 °C
